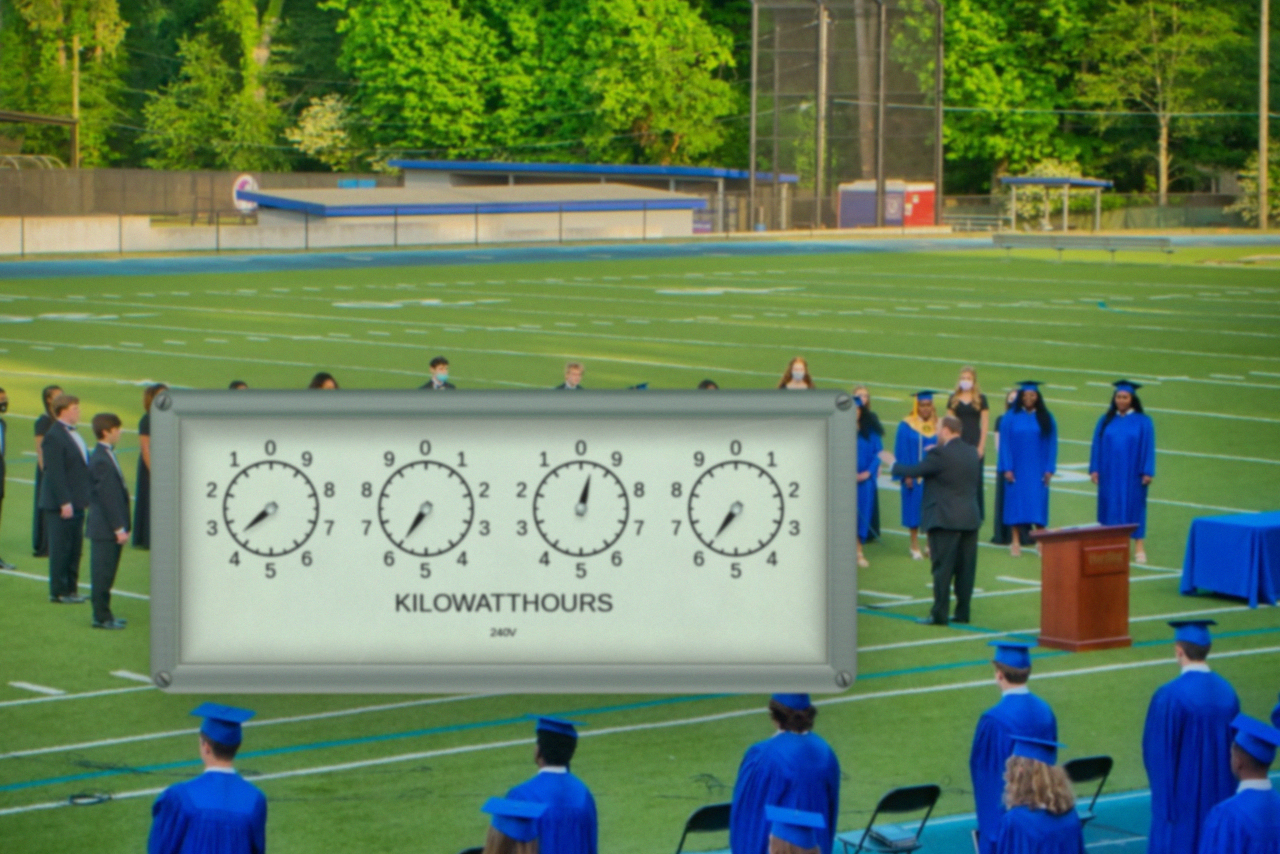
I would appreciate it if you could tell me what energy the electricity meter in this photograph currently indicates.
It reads 3596 kWh
